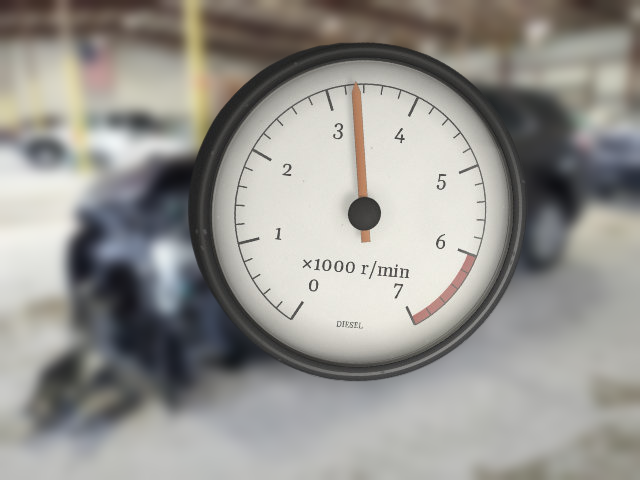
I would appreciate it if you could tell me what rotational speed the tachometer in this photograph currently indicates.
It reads 3300 rpm
